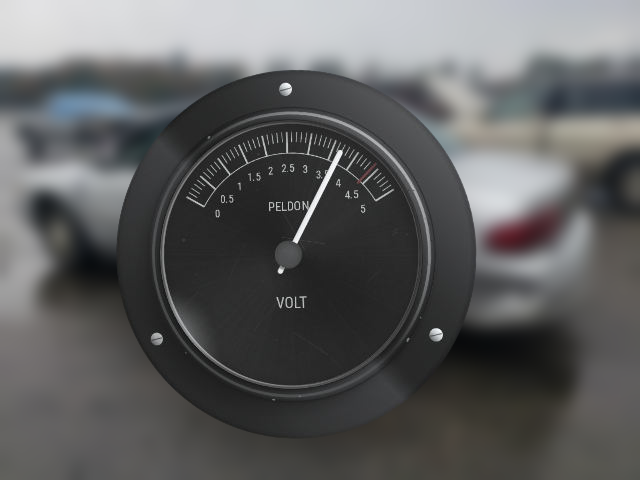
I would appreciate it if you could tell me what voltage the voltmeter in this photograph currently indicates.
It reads 3.7 V
